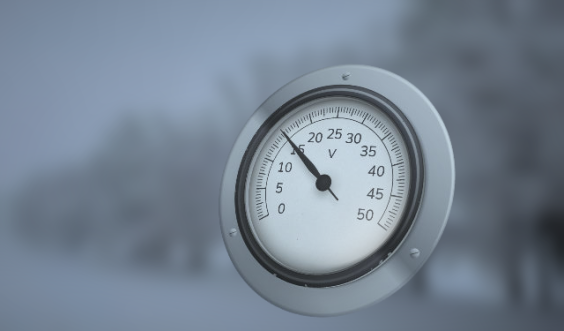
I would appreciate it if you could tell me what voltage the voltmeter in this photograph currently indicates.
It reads 15 V
